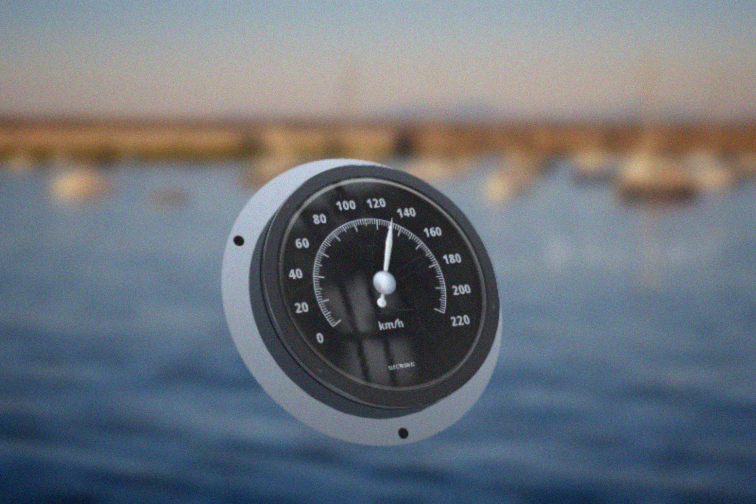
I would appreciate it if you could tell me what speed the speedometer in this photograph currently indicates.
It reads 130 km/h
